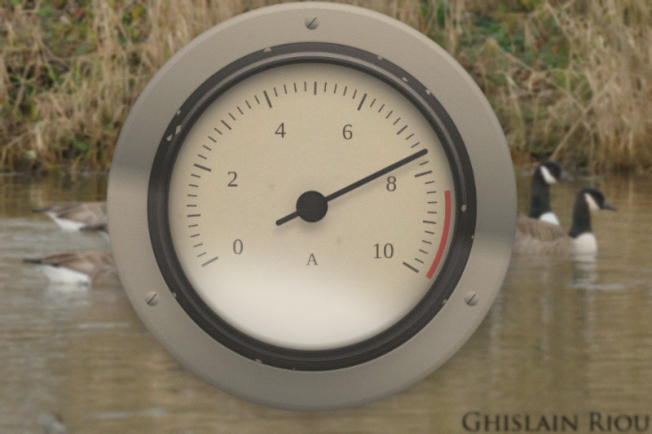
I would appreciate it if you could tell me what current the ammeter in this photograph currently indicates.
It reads 7.6 A
